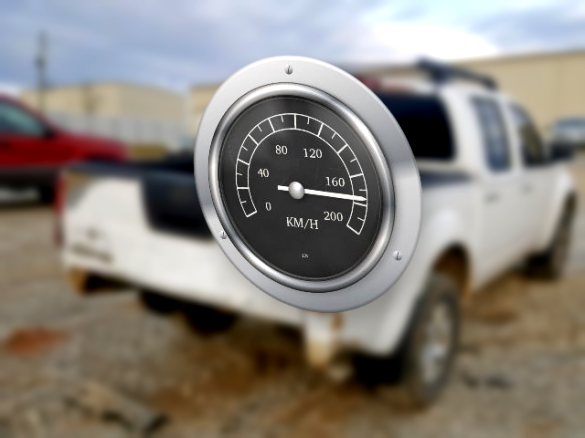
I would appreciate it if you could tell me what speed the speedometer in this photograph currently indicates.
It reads 175 km/h
